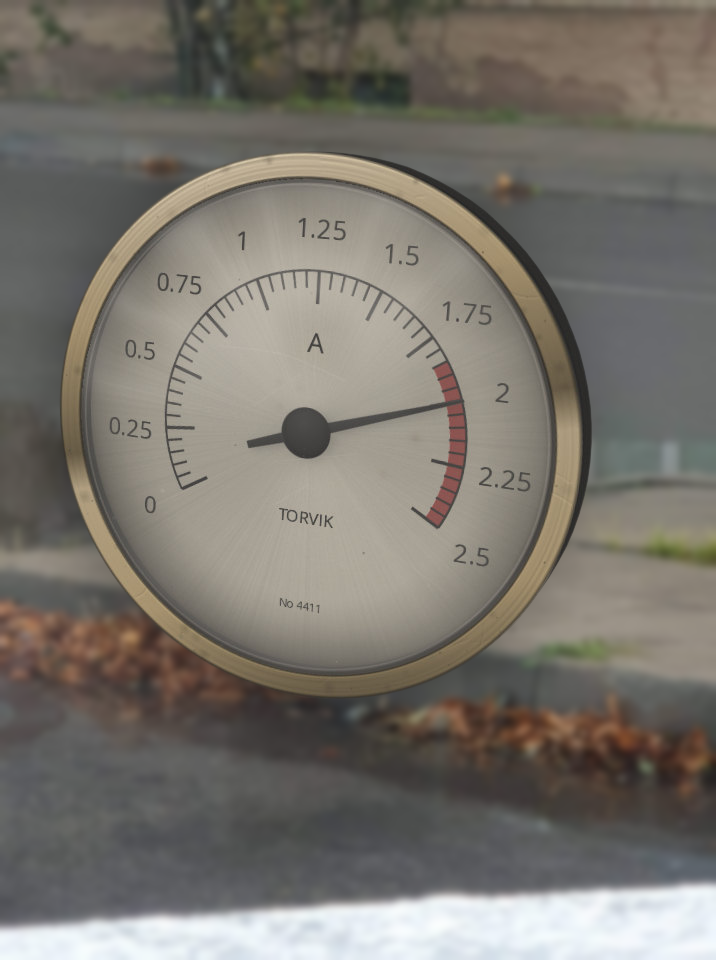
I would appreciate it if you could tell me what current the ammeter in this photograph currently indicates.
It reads 2 A
